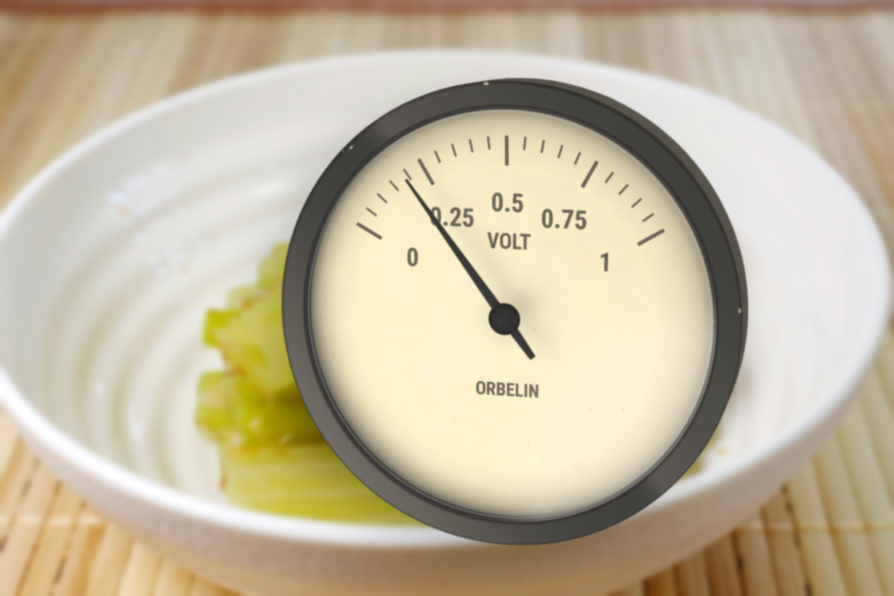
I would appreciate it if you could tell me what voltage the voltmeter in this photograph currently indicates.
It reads 0.2 V
